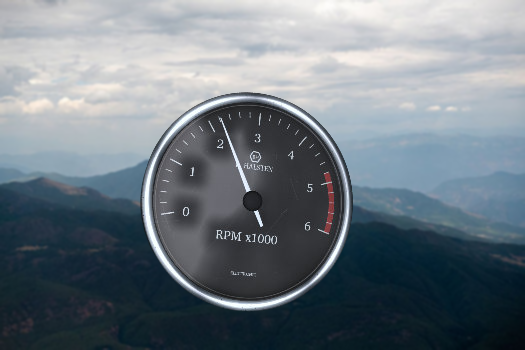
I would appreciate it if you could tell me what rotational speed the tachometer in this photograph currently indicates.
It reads 2200 rpm
